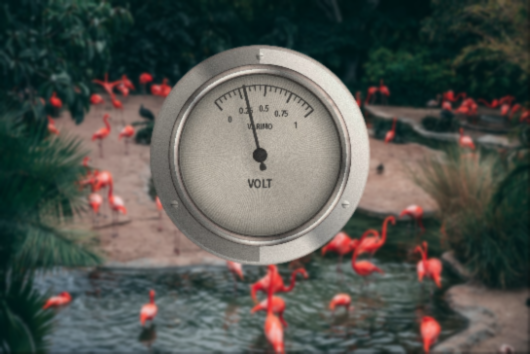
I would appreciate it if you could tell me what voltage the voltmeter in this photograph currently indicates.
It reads 0.3 V
